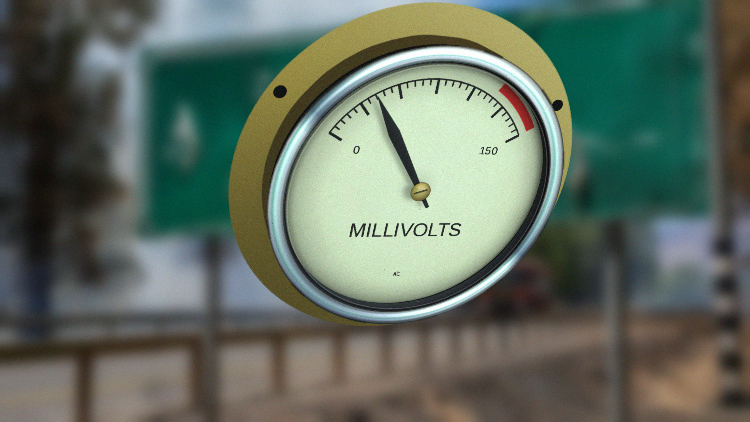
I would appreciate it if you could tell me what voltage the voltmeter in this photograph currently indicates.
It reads 35 mV
